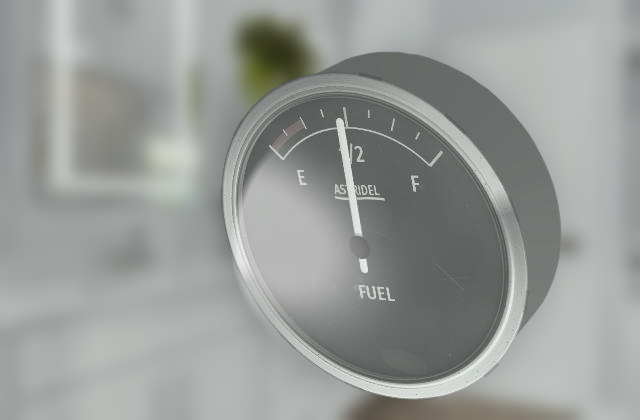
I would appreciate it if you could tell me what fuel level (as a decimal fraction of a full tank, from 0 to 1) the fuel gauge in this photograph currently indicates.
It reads 0.5
